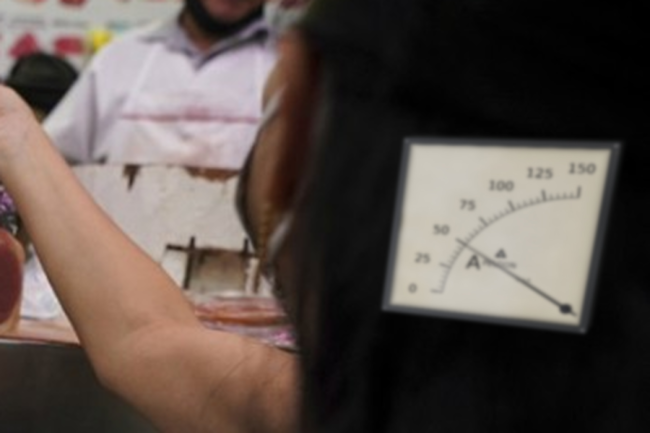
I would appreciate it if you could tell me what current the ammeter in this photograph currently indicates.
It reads 50 A
